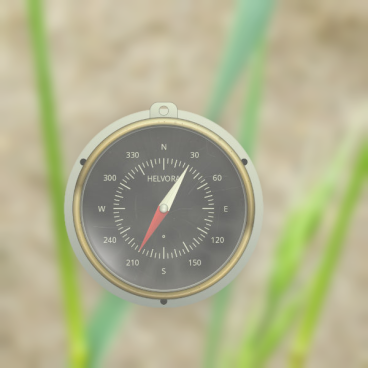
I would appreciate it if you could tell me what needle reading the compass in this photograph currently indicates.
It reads 210 °
